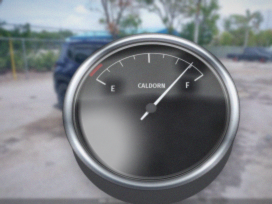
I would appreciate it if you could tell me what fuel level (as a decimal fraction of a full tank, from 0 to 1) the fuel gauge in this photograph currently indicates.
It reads 0.875
